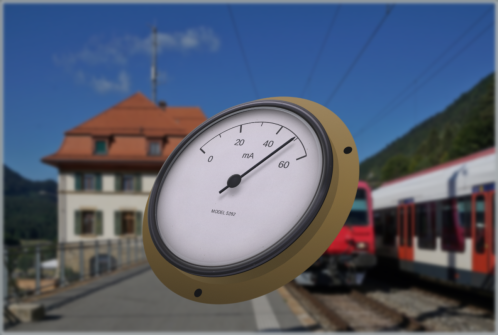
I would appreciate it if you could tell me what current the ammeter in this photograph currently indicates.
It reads 50 mA
